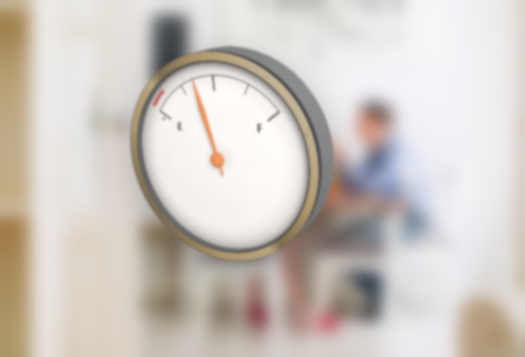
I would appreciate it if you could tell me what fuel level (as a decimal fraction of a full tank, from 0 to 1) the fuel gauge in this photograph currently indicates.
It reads 0.375
